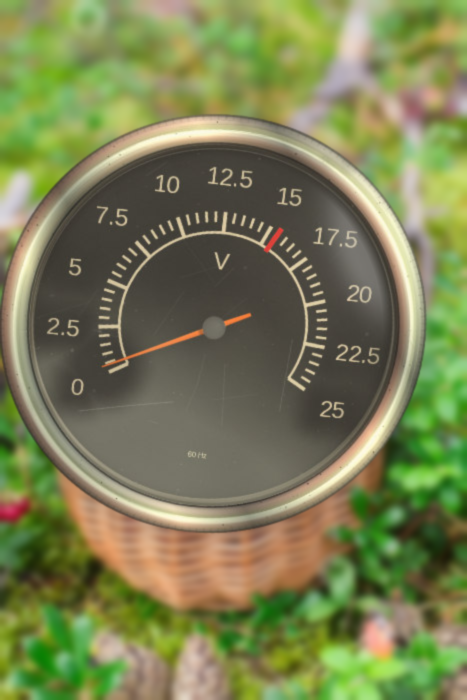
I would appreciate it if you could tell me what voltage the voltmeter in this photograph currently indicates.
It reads 0.5 V
